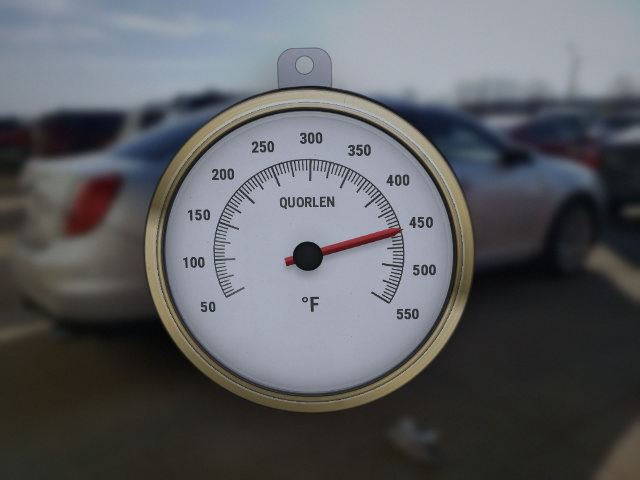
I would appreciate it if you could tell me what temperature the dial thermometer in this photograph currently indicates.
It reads 450 °F
